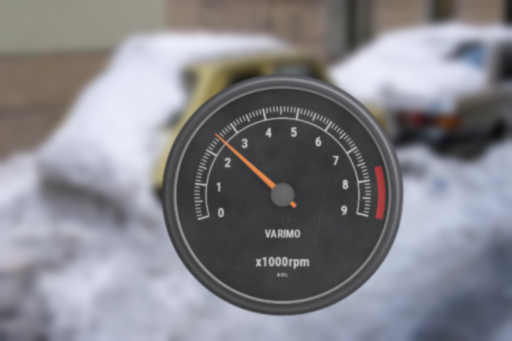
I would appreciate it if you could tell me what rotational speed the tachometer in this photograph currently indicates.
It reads 2500 rpm
